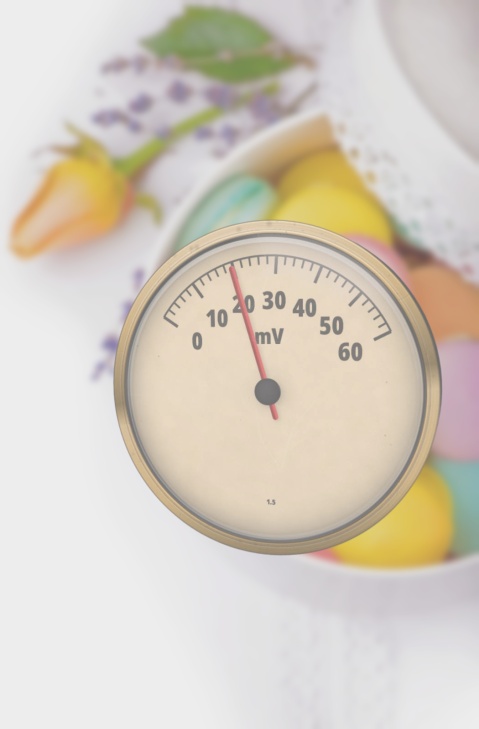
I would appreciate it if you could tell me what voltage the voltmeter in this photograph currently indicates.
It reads 20 mV
